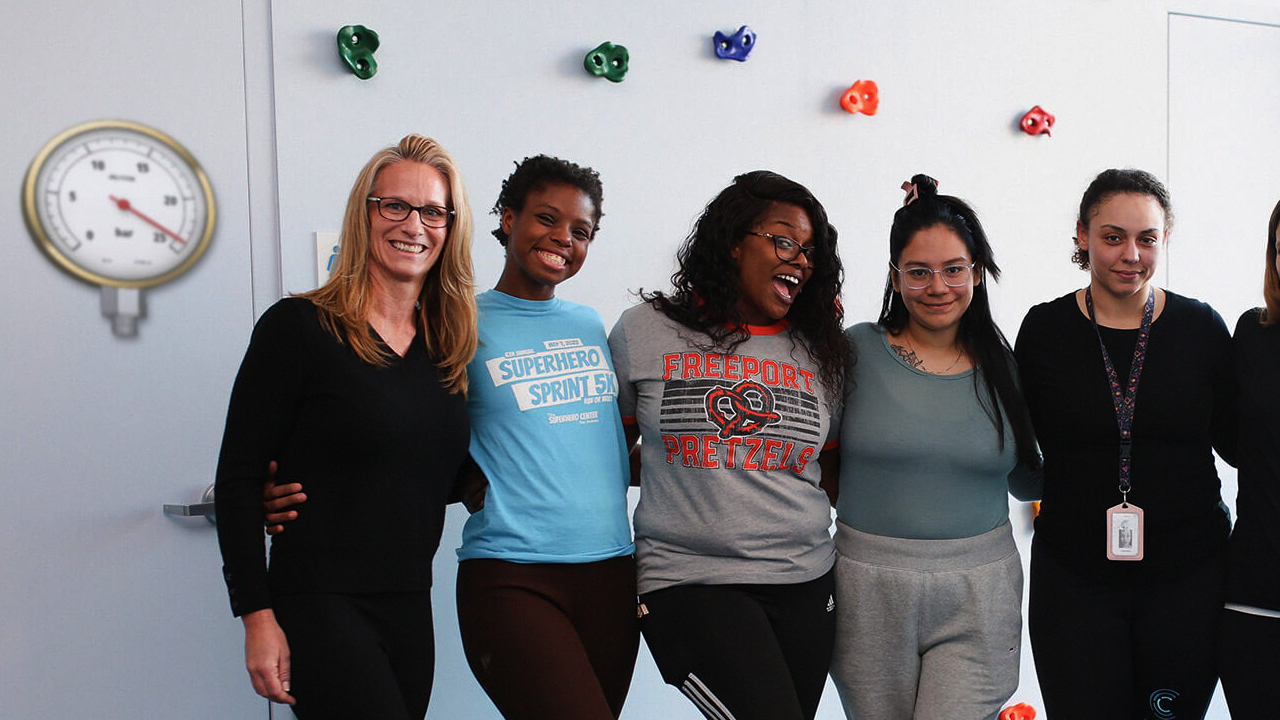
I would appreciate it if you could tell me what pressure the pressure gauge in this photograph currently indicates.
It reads 24 bar
